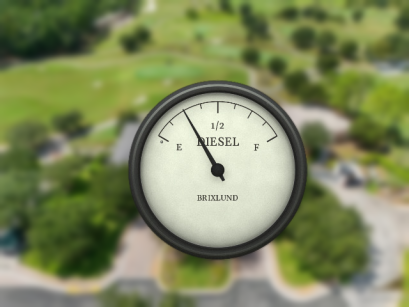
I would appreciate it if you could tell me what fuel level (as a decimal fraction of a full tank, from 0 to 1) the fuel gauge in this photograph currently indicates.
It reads 0.25
